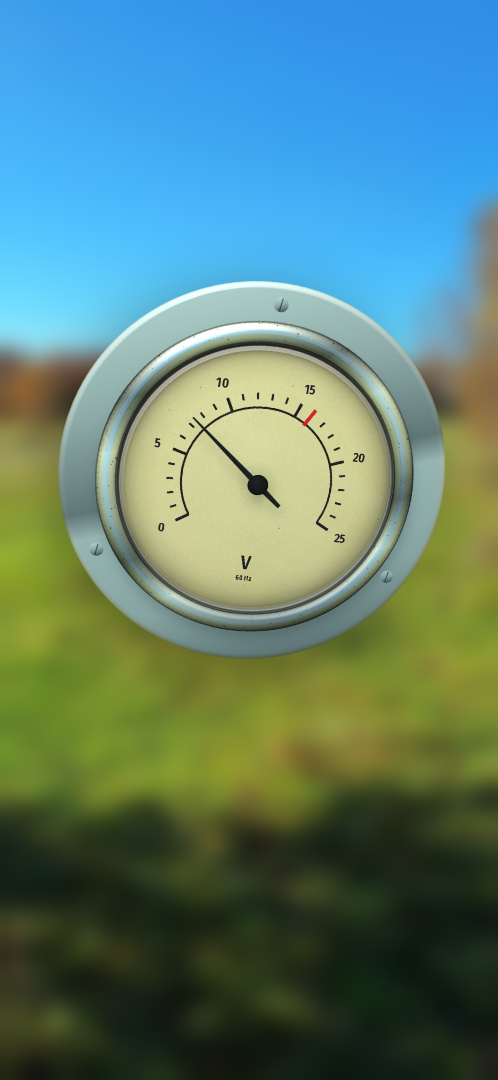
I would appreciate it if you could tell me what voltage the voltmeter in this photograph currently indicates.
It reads 7.5 V
